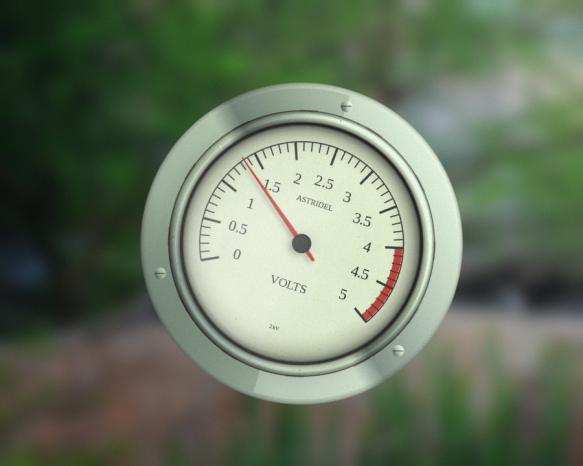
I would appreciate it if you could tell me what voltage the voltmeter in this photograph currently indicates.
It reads 1.35 V
